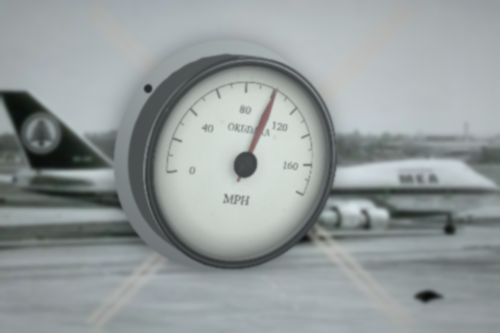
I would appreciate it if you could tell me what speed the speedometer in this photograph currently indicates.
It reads 100 mph
